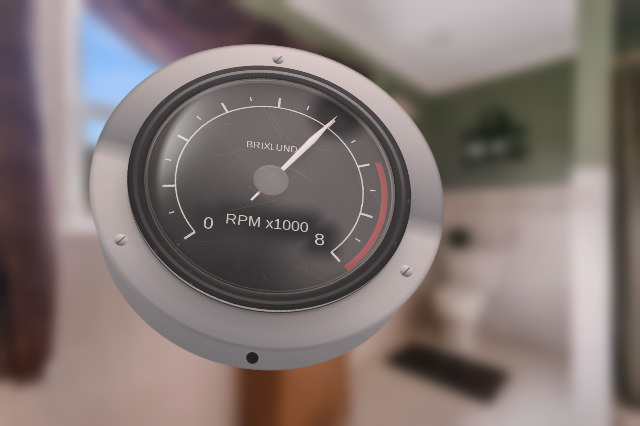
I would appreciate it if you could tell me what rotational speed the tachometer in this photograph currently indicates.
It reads 5000 rpm
